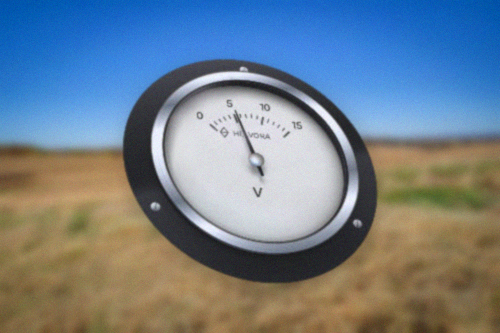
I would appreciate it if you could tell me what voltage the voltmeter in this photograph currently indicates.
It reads 5 V
